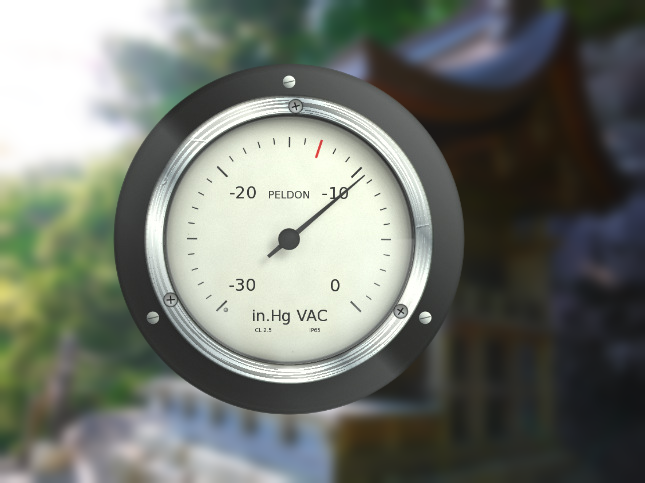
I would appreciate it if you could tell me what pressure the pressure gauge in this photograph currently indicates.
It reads -9.5 inHg
